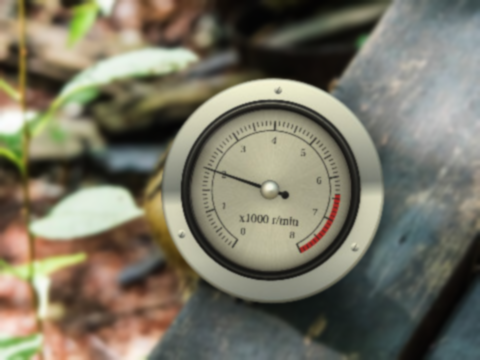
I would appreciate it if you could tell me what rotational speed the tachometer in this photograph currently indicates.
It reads 2000 rpm
